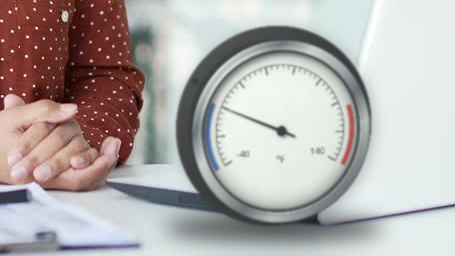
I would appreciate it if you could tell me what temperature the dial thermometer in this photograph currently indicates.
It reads 0 °F
